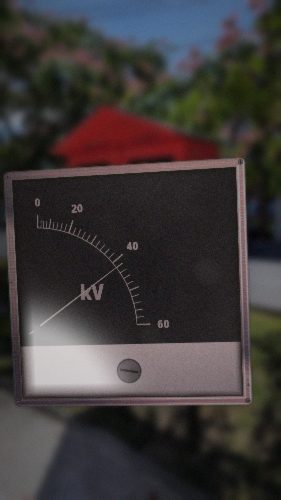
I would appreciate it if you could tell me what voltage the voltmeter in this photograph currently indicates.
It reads 42 kV
